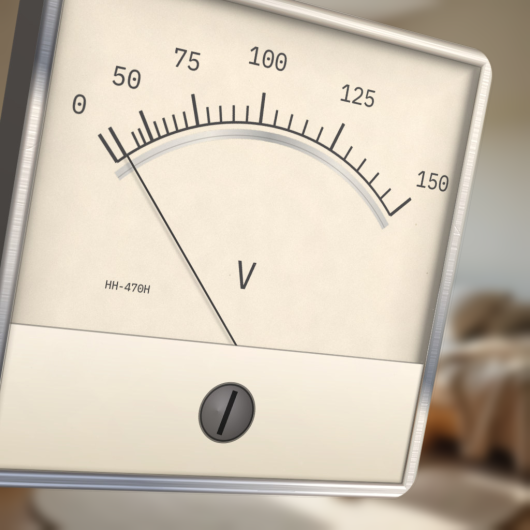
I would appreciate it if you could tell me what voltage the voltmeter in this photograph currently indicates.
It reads 25 V
